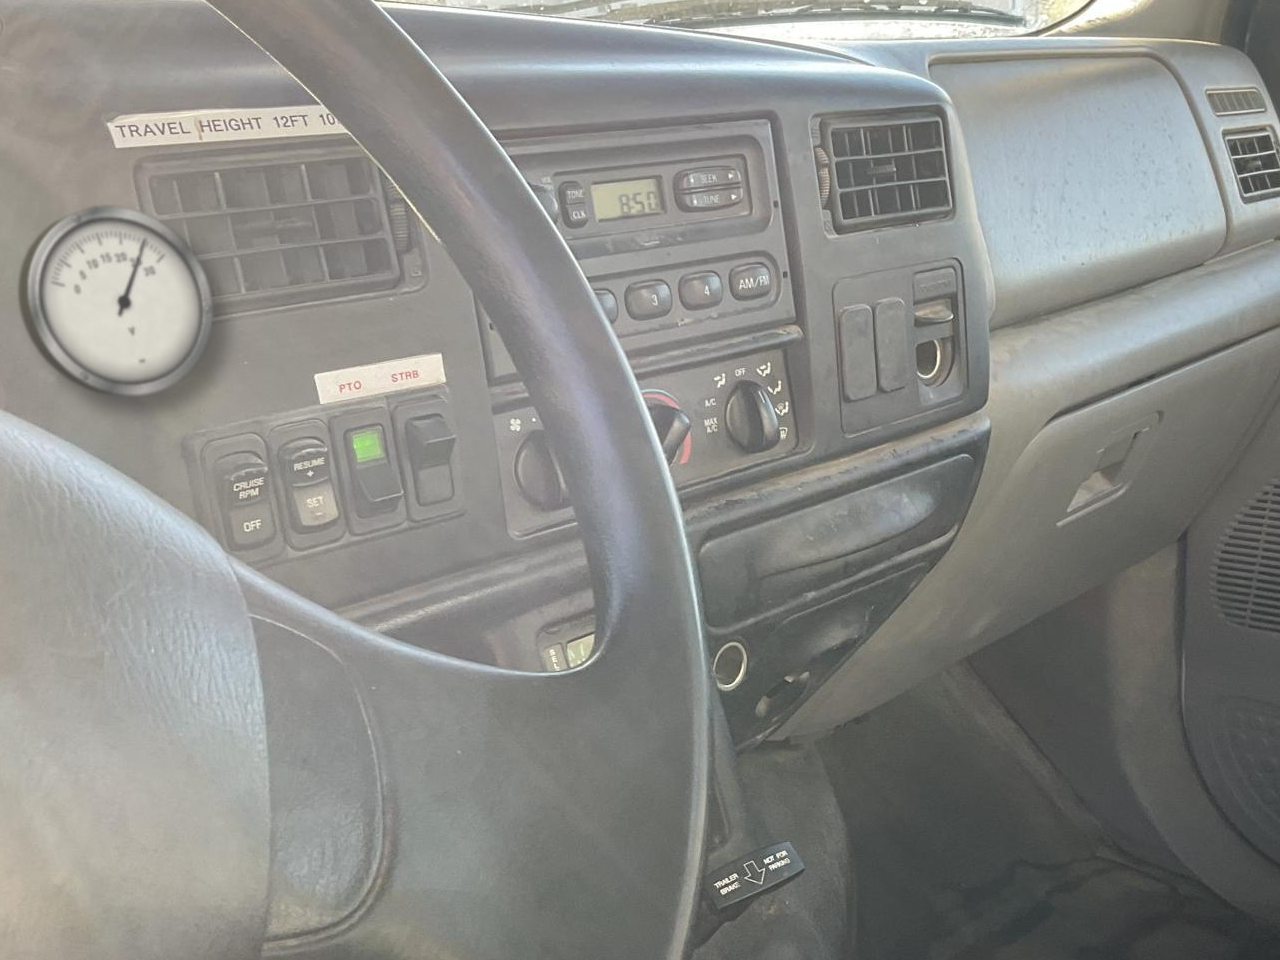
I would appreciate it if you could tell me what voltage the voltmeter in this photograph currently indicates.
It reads 25 V
